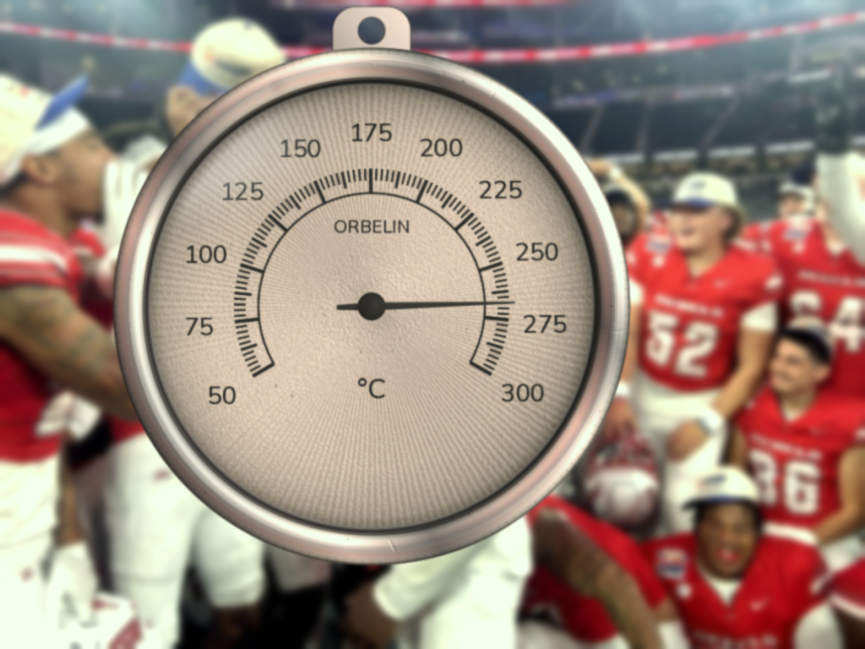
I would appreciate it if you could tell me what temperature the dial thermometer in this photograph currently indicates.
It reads 267.5 °C
